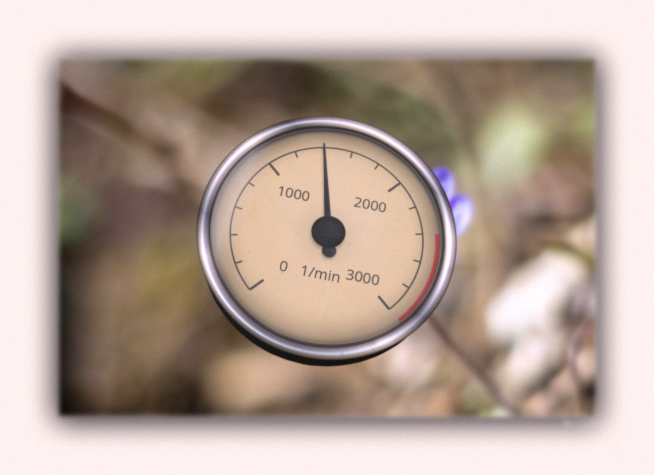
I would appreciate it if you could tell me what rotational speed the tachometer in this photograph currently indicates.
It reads 1400 rpm
